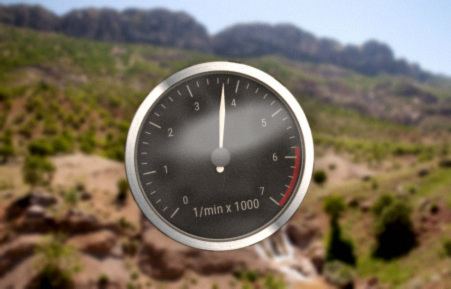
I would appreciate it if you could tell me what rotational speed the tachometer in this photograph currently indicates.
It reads 3700 rpm
